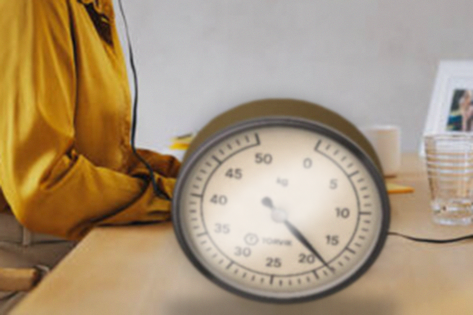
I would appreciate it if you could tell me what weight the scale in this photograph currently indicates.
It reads 18 kg
